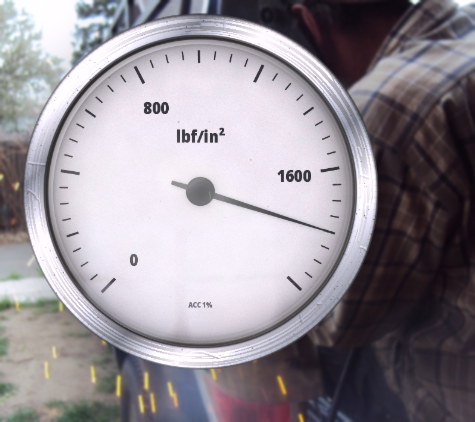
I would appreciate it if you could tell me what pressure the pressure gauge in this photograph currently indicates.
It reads 1800 psi
